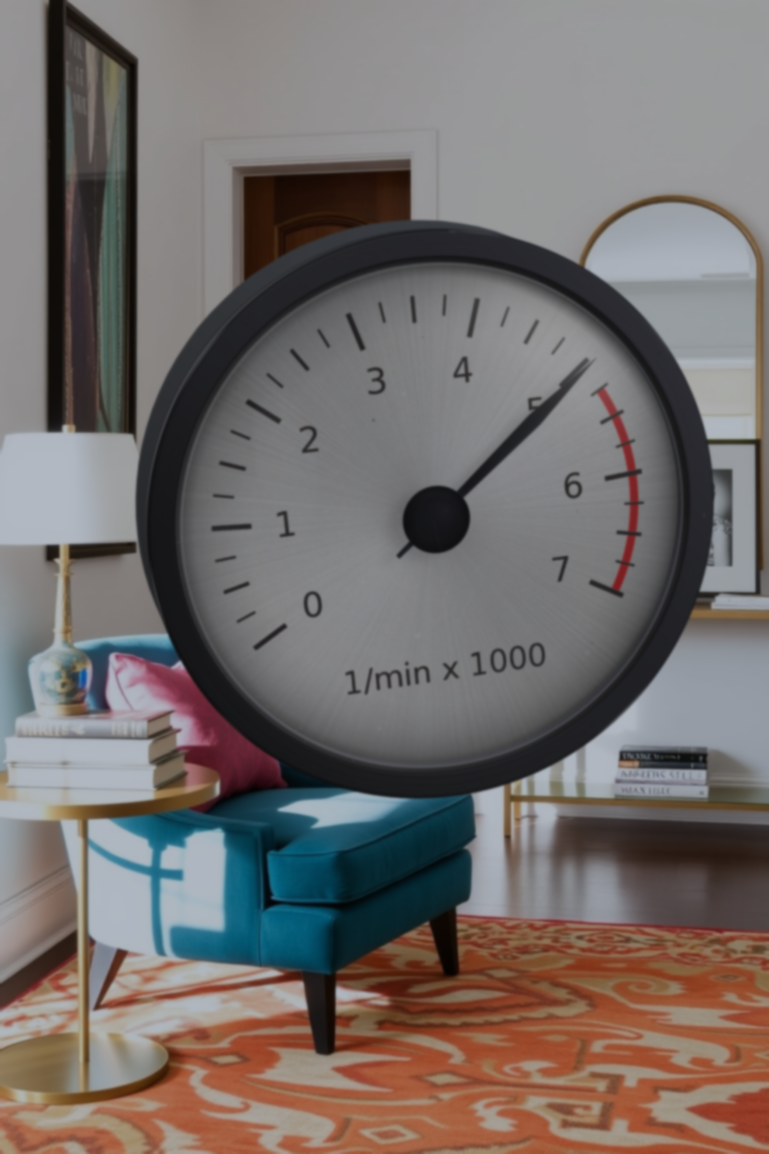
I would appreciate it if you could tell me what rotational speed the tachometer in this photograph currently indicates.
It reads 5000 rpm
